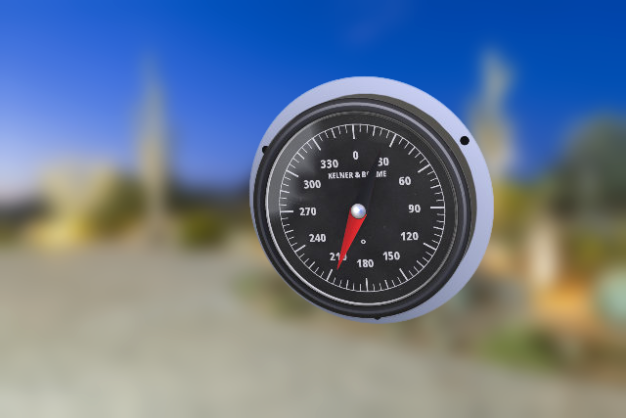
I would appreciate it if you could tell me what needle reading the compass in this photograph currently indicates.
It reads 205 °
